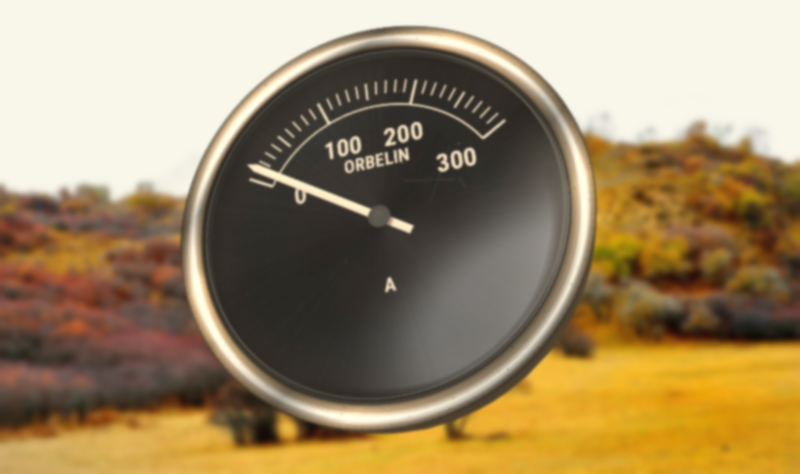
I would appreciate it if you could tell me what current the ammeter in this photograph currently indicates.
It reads 10 A
